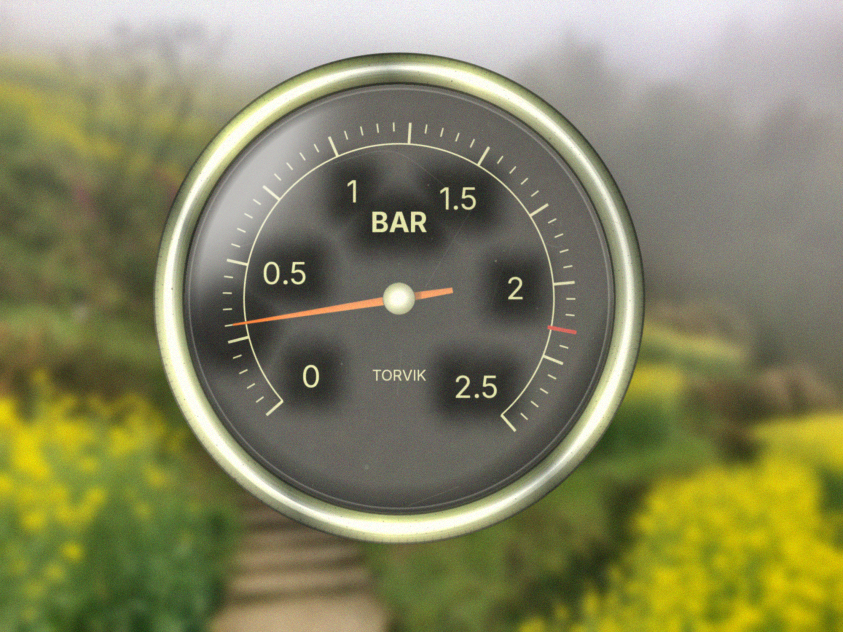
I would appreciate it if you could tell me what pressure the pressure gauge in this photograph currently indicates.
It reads 0.3 bar
